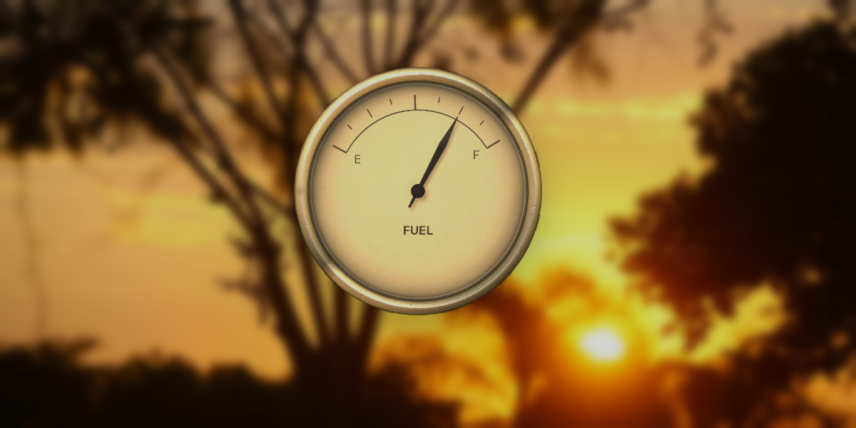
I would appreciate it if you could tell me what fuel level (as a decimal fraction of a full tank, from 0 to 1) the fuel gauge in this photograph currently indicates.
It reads 0.75
